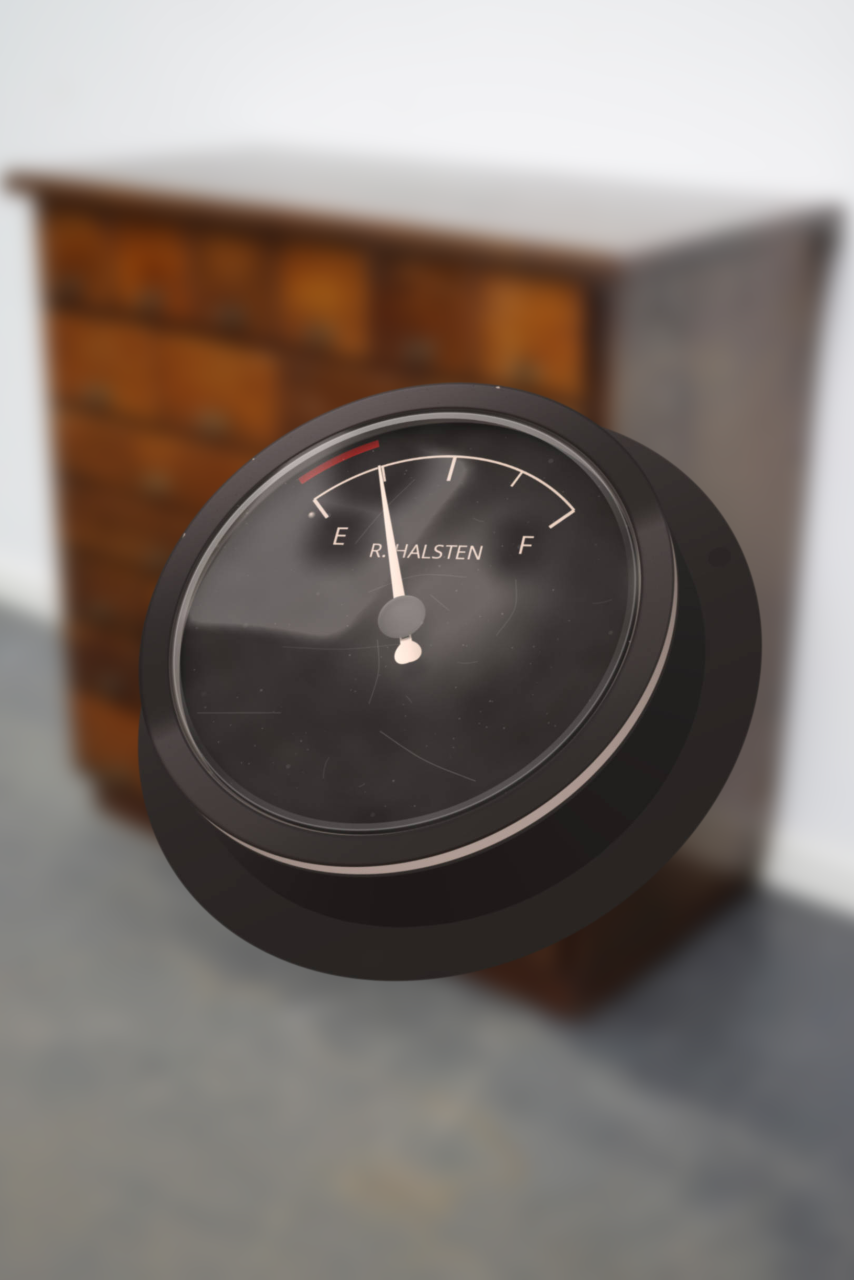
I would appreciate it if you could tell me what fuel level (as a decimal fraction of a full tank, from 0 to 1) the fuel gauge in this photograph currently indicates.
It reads 0.25
